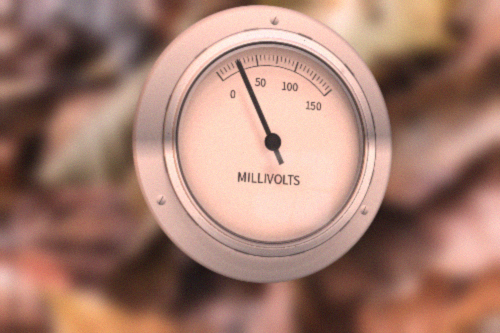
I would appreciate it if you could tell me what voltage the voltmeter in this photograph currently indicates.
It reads 25 mV
